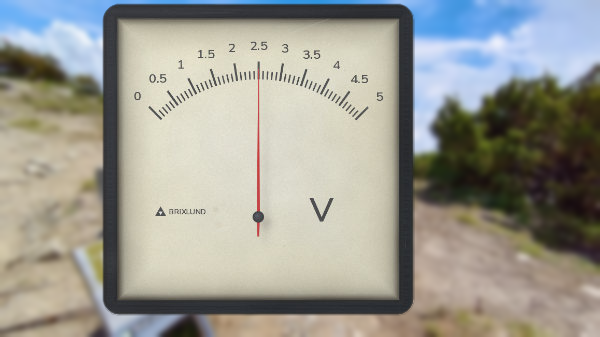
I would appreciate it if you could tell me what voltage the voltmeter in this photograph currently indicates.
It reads 2.5 V
